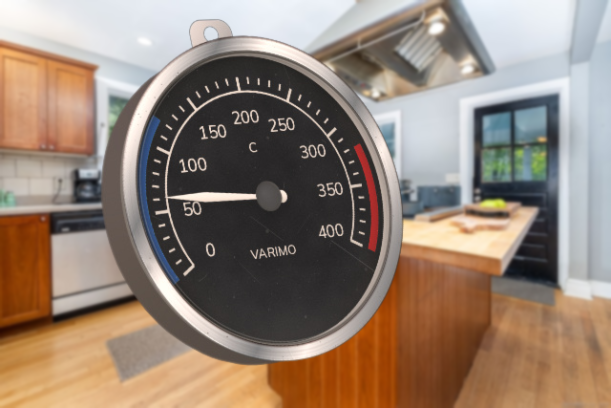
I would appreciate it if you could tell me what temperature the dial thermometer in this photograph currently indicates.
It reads 60 °C
